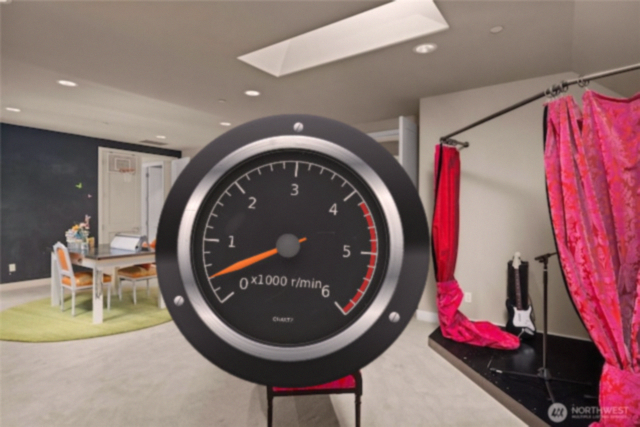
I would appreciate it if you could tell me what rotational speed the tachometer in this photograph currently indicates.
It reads 400 rpm
